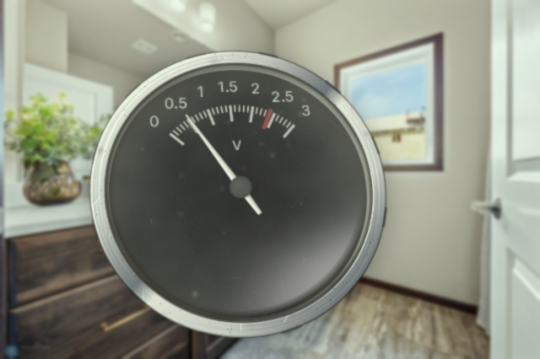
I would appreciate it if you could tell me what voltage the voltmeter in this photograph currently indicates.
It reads 0.5 V
